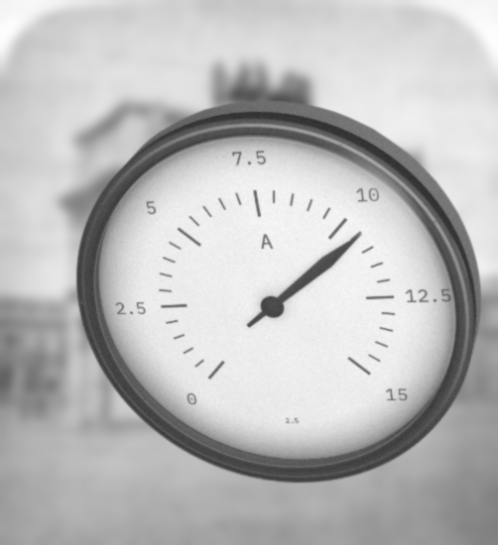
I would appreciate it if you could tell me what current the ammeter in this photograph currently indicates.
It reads 10.5 A
